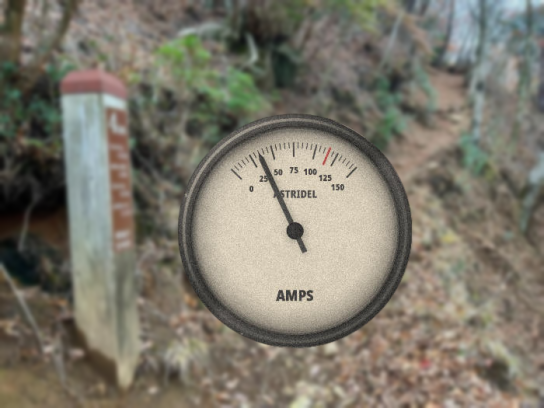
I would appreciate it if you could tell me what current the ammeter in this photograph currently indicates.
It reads 35 A
